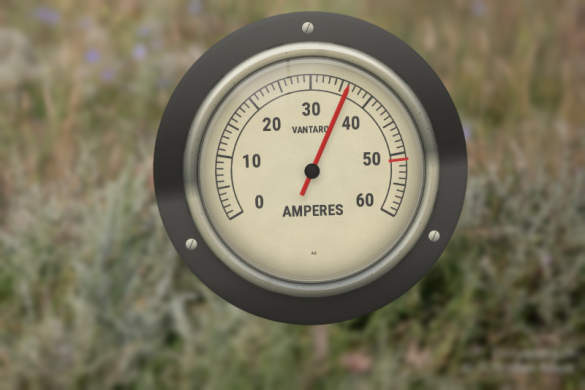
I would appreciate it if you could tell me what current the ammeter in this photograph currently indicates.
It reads 36 A
